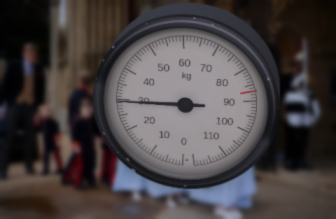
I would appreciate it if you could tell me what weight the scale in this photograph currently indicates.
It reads 30 kg
